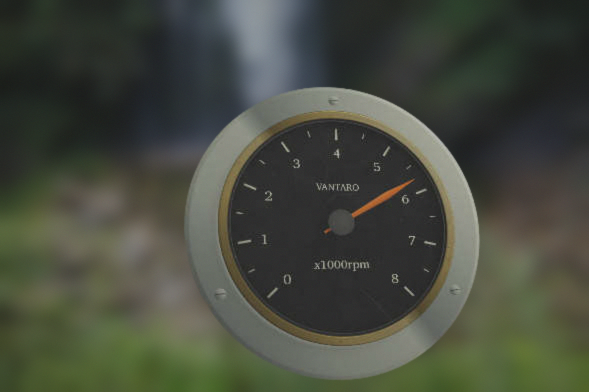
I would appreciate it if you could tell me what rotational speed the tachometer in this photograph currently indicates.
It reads 5750 rpm
